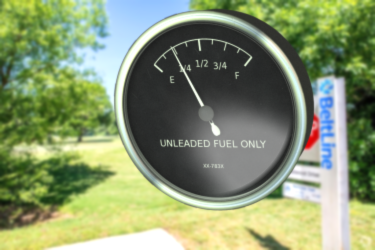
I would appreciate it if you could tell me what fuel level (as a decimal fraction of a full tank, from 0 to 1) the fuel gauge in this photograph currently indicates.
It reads 0.25
